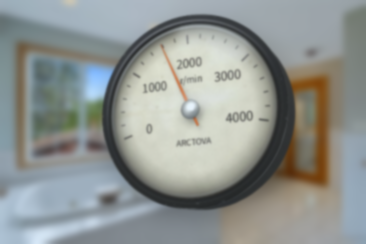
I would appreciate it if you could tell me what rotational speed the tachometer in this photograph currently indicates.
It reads 1600 rpm
